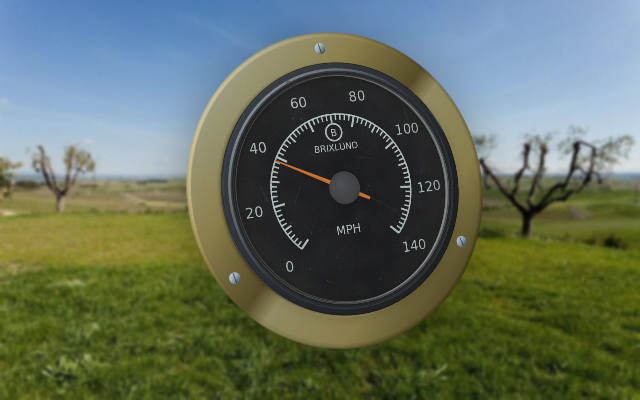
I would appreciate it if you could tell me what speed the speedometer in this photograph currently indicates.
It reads 38 mph
